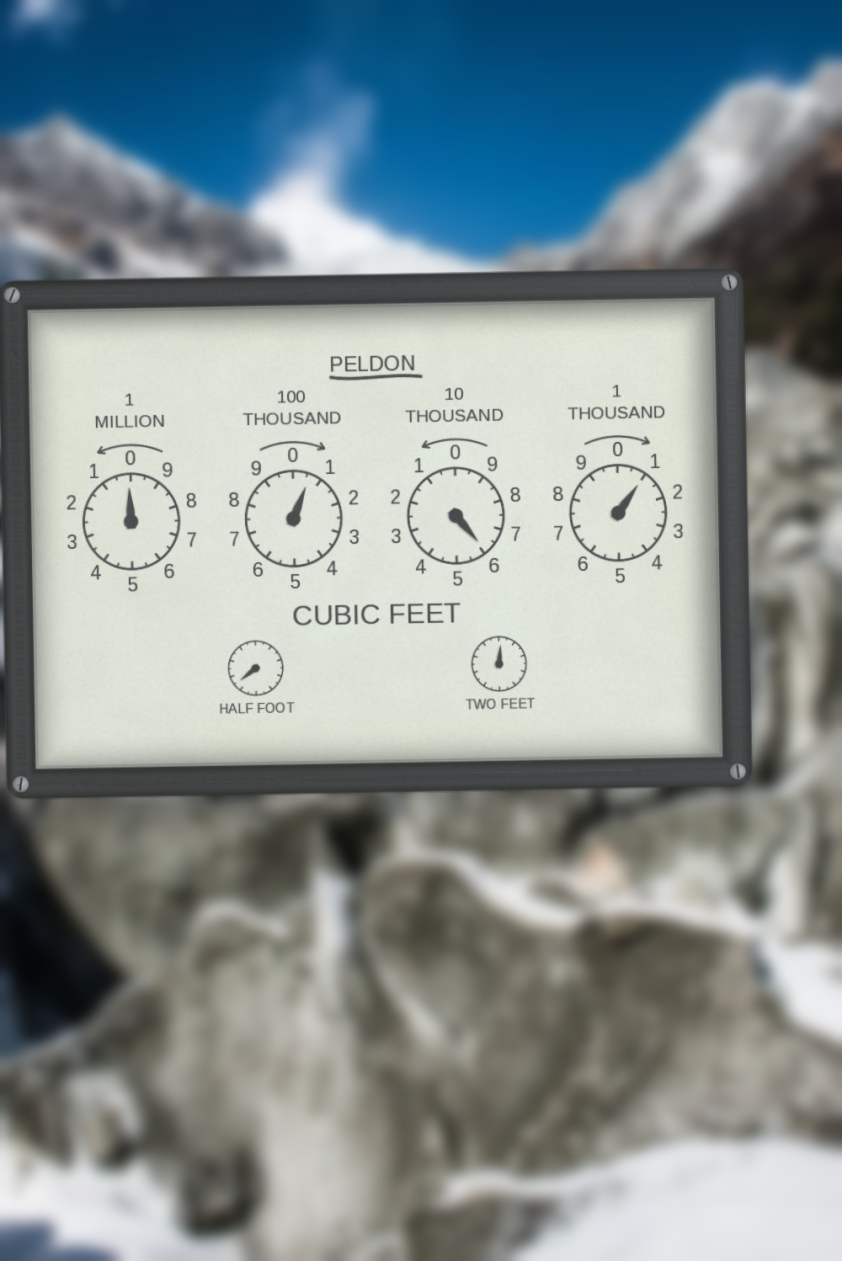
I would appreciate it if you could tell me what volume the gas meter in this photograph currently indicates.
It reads 6100 ft³
